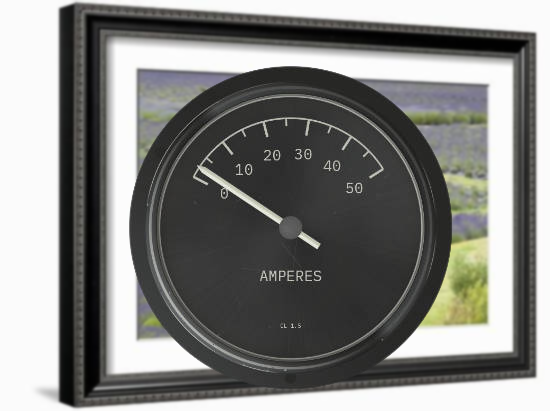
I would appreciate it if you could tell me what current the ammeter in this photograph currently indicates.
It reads 2.5 A
